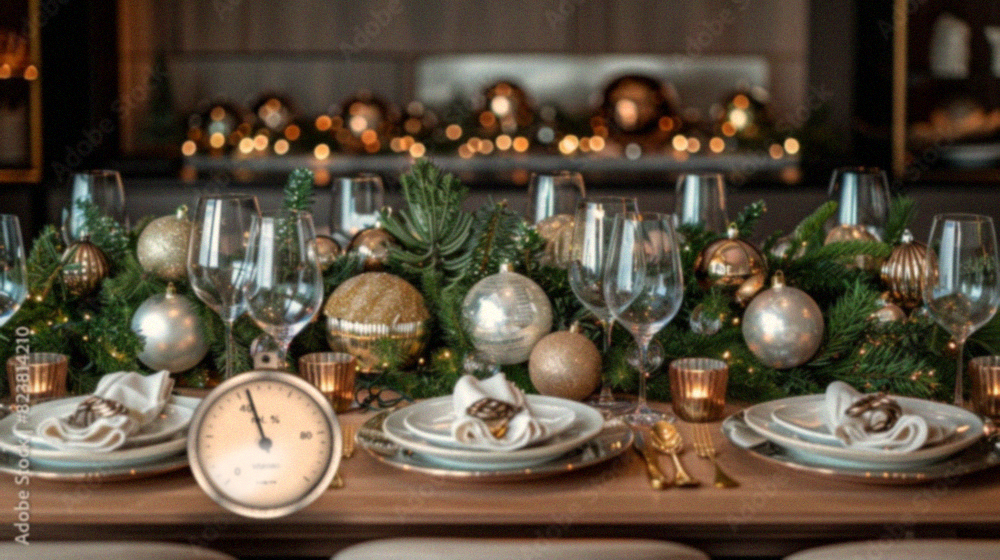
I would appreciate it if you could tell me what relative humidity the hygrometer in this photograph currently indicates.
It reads 44 %
